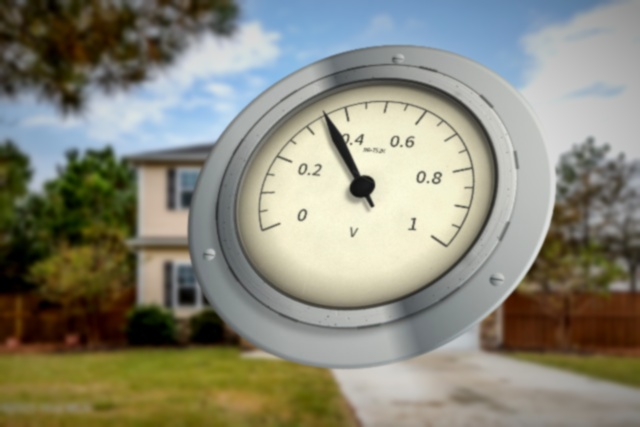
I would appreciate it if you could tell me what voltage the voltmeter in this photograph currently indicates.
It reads 0.35 V
